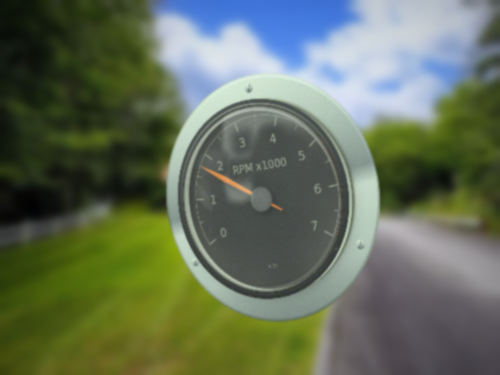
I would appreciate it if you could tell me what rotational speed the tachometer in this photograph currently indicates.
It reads 1750 rpm
